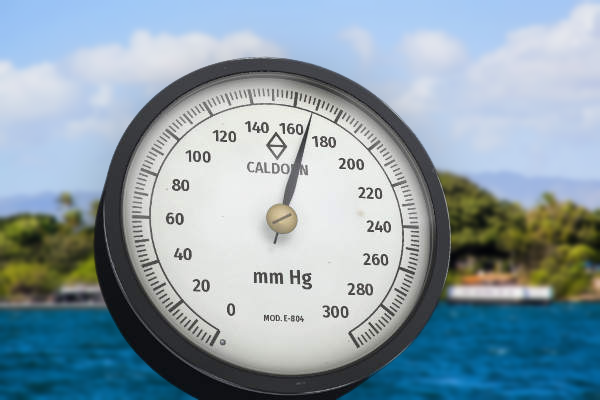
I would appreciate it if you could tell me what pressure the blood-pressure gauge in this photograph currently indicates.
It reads 168 mmHg
